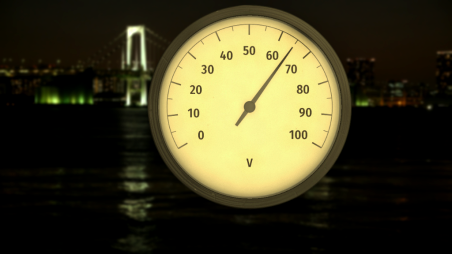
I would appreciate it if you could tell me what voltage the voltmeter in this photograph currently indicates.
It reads 65 V
